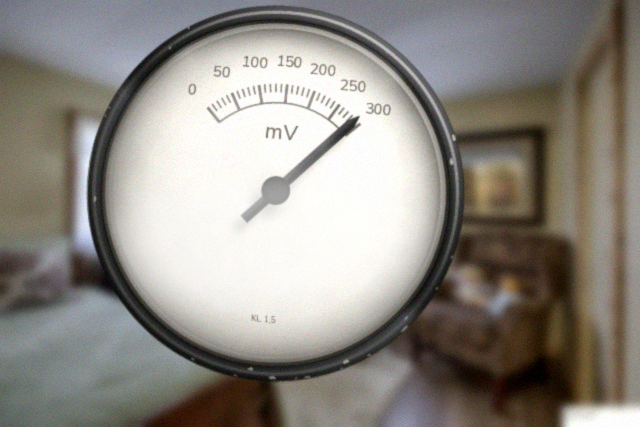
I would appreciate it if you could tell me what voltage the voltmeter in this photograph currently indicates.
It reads 290 mV
